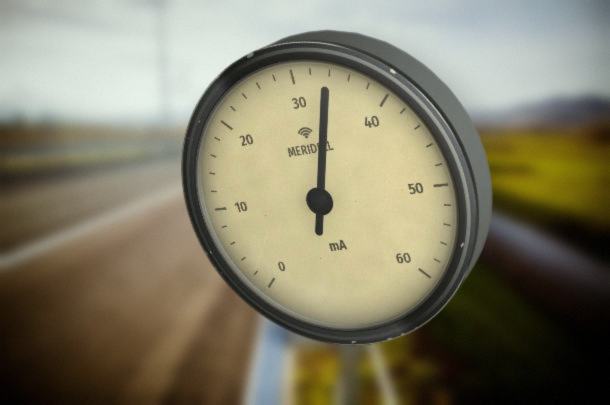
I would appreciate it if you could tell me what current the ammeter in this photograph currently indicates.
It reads 34 mA
